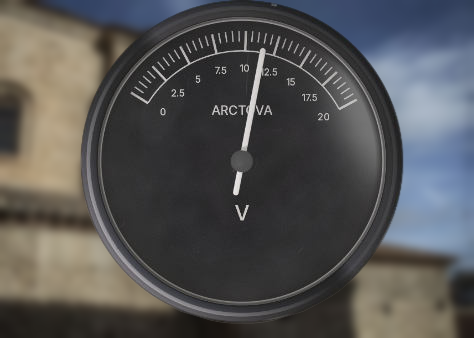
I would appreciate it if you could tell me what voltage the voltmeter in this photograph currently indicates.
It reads 11.5 V
